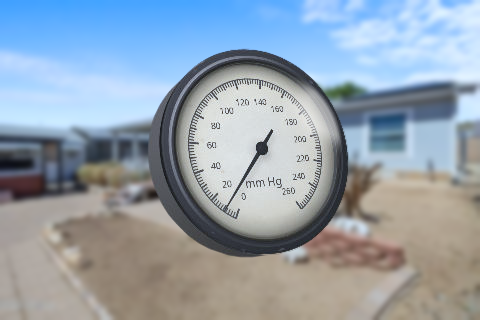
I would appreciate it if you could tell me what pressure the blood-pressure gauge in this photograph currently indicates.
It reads 10 mmHg
